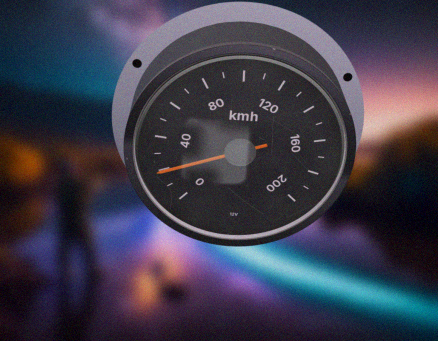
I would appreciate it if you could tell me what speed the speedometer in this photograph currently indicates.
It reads 20 km/h
